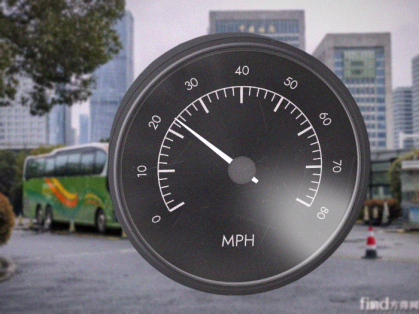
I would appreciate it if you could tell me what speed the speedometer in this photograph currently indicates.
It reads 23 mph
